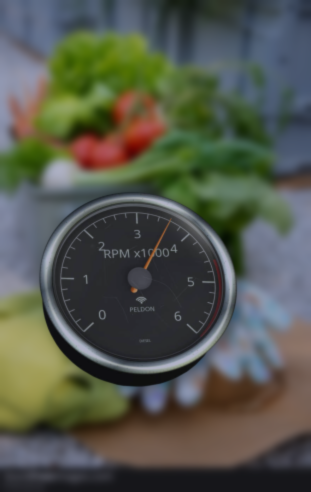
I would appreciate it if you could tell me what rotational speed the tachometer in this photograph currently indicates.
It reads 3600 rpm
